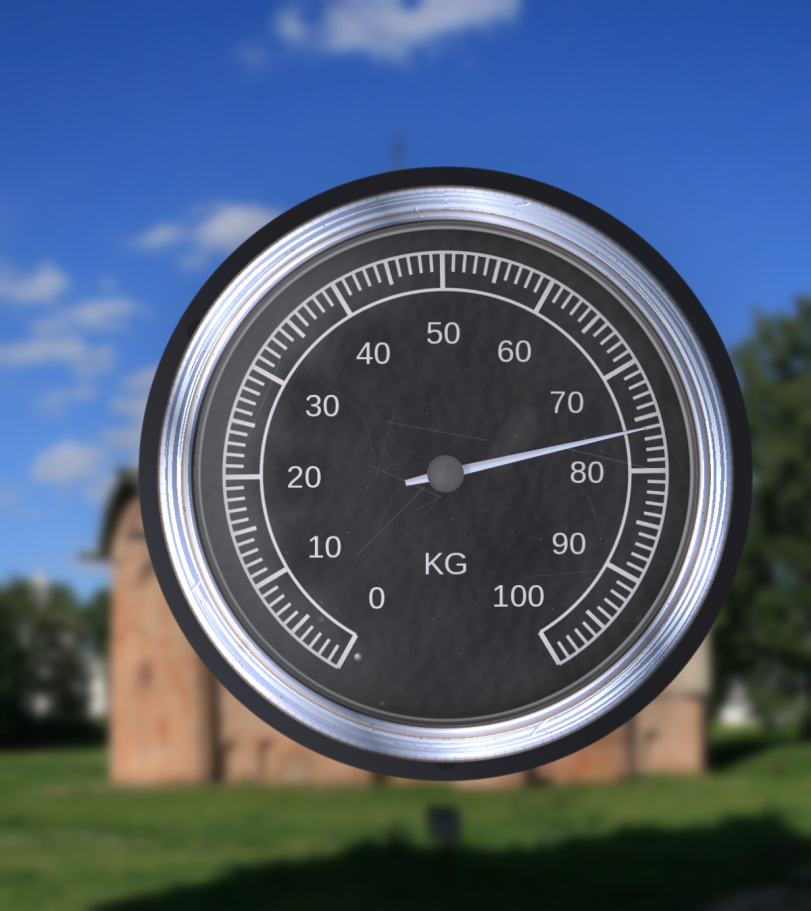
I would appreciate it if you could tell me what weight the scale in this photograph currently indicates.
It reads 76 kg
